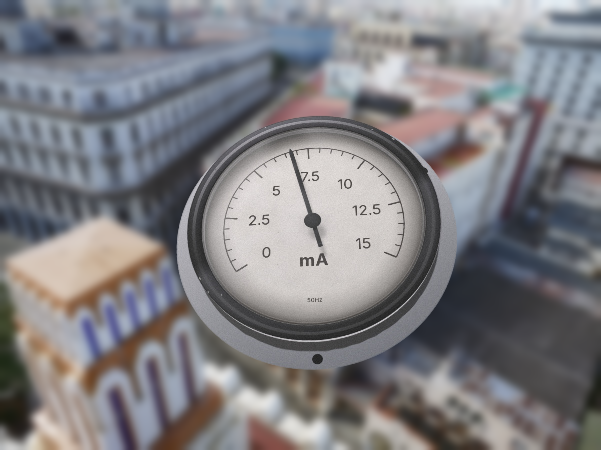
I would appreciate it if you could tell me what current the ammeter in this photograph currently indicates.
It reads 6.75 mA
